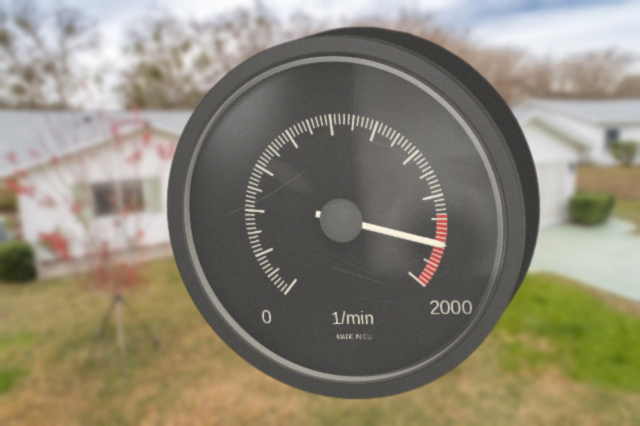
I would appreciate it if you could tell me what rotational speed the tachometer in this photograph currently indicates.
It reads 1800 rpm
